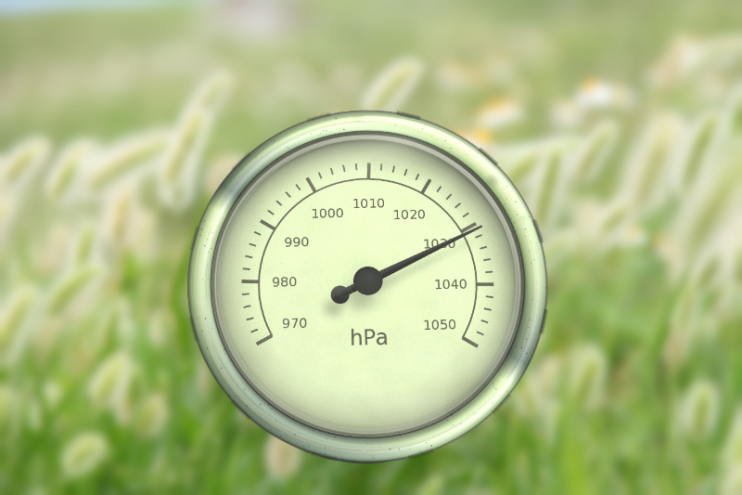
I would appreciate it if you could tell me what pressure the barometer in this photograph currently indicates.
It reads 1031 hPa
